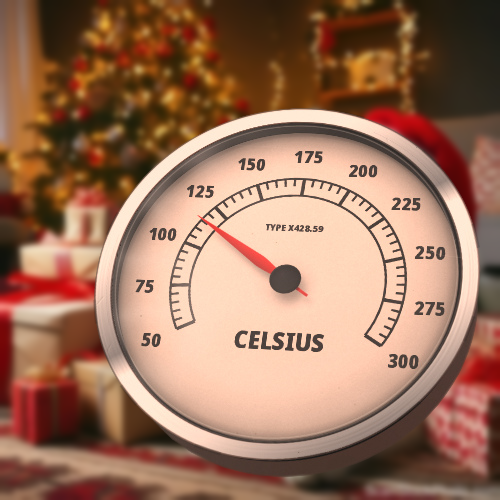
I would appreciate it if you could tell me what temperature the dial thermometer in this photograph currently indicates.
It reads 115 °C
